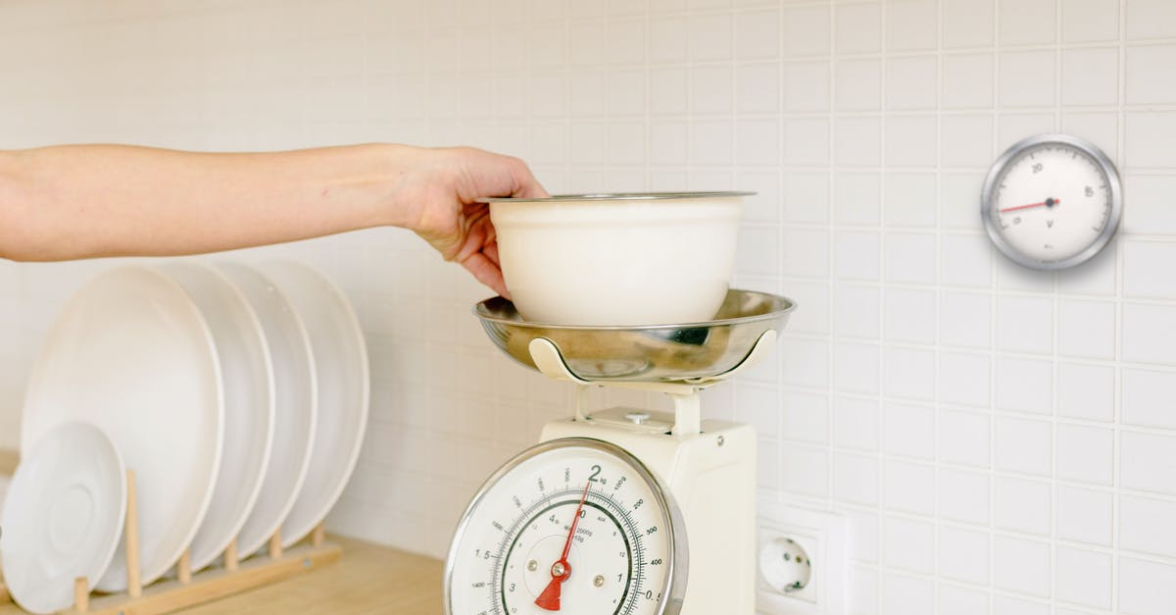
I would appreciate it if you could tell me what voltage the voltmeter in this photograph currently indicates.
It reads 4 V
